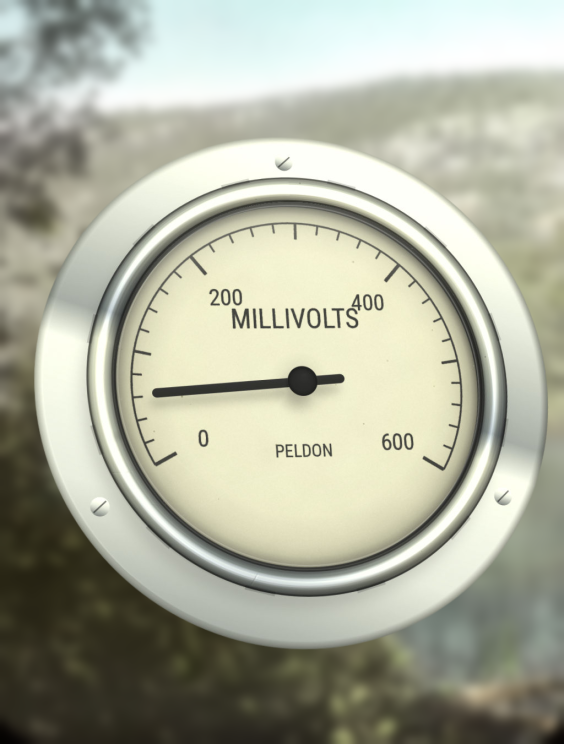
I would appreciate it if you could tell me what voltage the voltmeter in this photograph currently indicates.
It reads 60 mV
